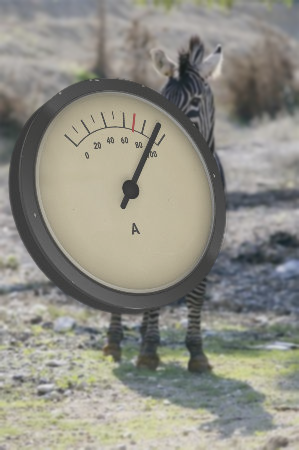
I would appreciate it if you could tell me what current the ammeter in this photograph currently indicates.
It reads 90 A
